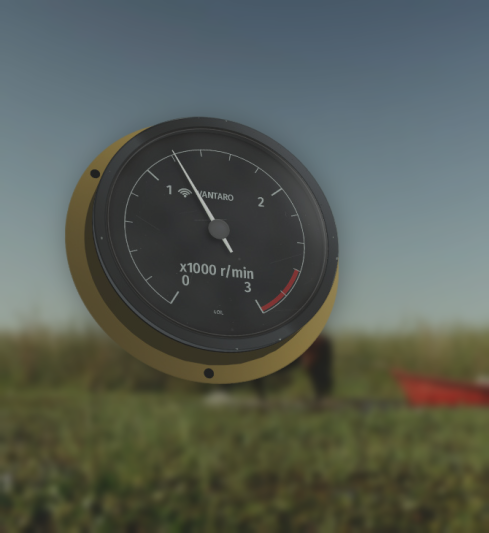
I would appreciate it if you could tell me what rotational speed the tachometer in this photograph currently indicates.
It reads 1200 rpm
